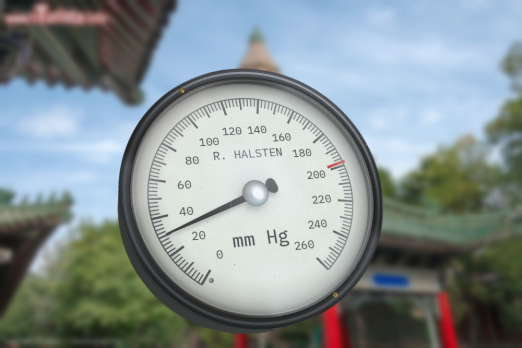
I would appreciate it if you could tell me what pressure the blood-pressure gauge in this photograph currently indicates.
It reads 30 mmHg
